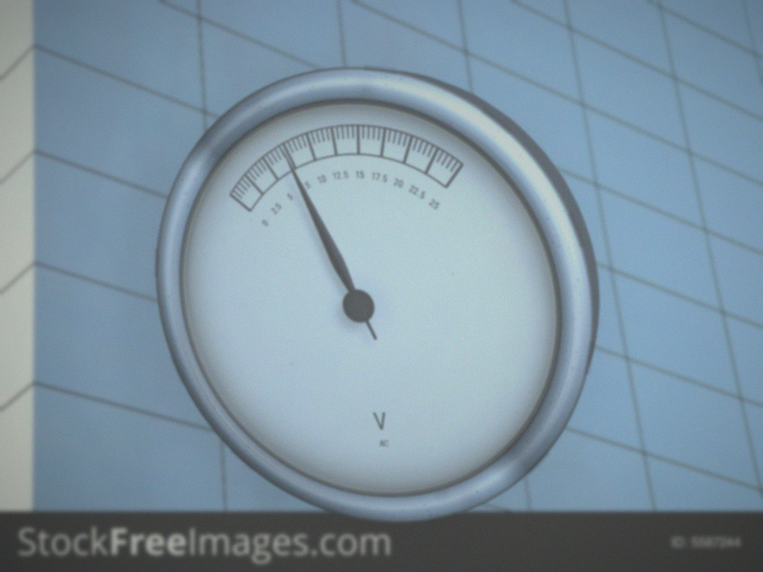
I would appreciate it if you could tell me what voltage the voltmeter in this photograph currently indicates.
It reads 7.5 V
